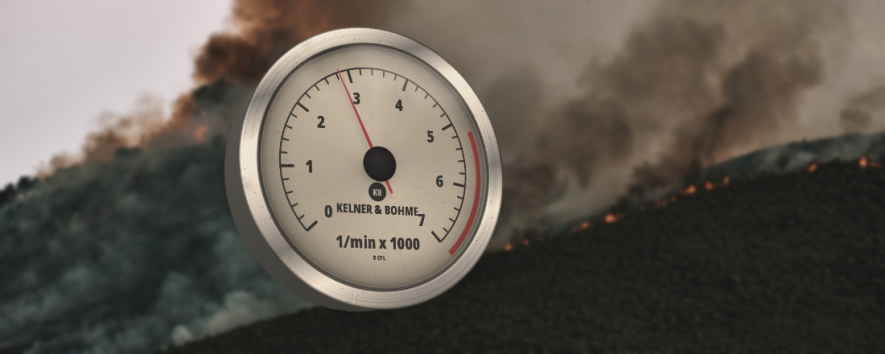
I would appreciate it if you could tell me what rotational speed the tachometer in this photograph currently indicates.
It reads 2800 rpm
